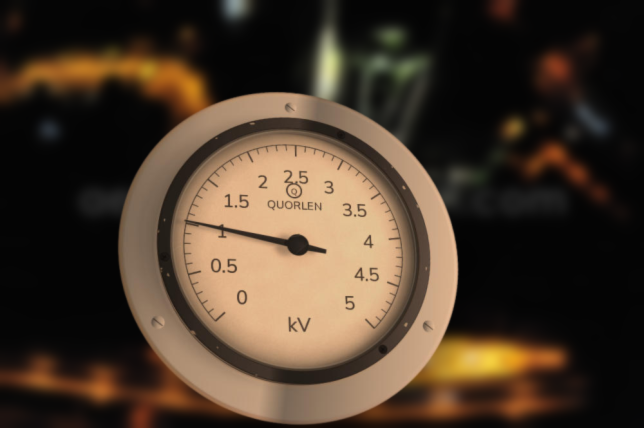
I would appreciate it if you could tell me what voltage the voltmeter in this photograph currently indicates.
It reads 1 kV
